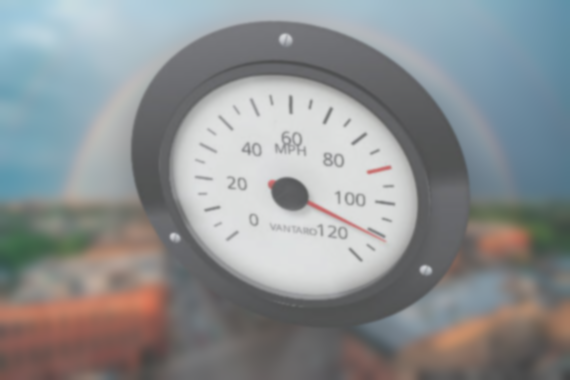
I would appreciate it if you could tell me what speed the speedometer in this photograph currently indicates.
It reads 110 mph
